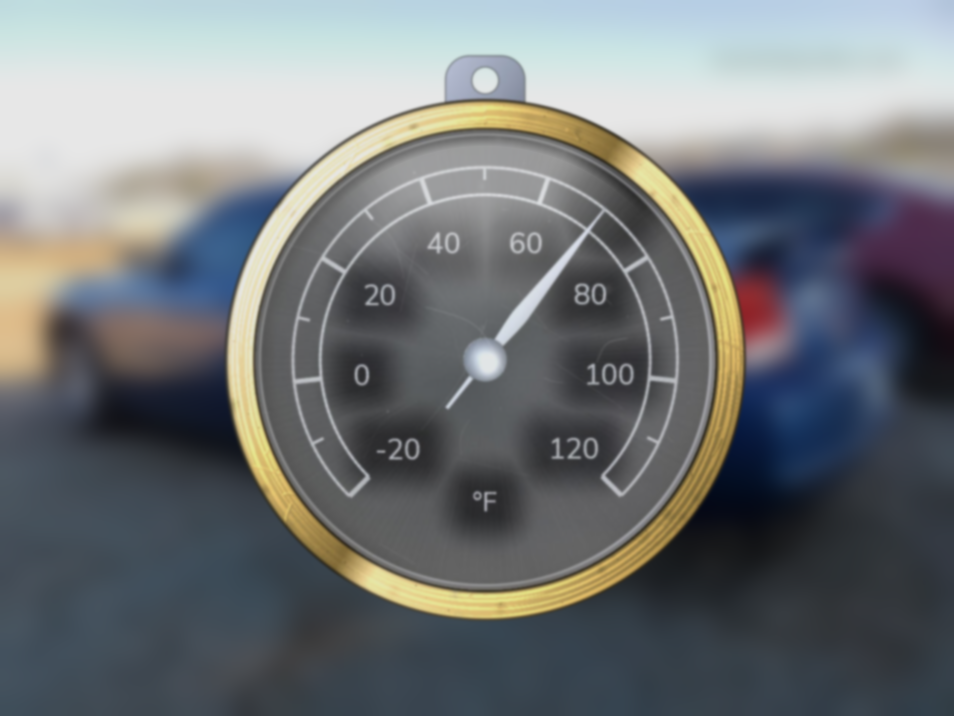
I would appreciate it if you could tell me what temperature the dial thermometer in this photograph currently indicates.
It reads 70 °F
